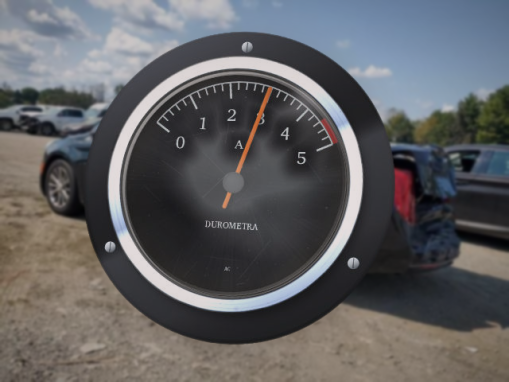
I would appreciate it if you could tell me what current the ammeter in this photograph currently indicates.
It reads 3 A
